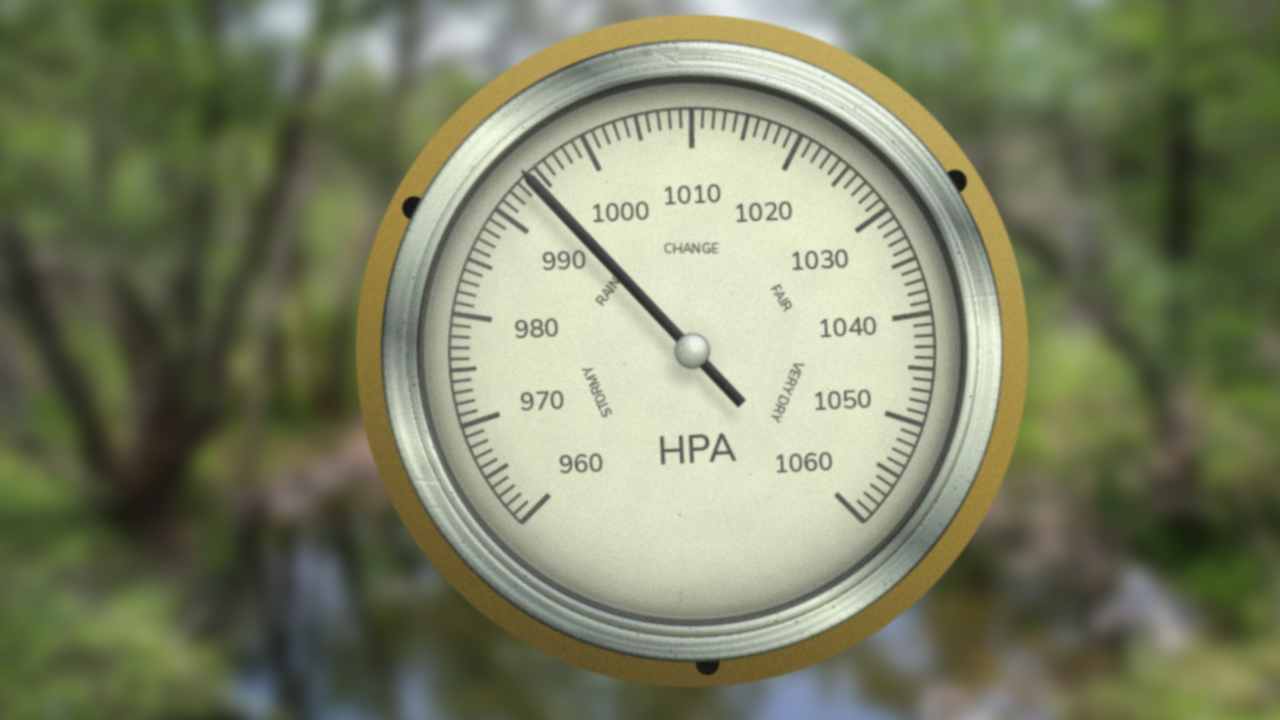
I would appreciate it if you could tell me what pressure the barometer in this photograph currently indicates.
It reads 994 hPa
